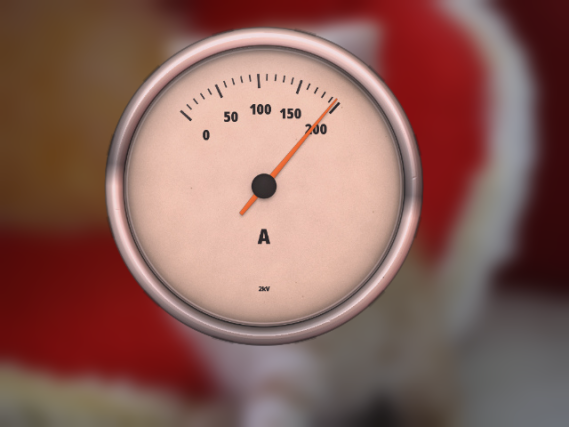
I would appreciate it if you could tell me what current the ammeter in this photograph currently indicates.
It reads 195 A
